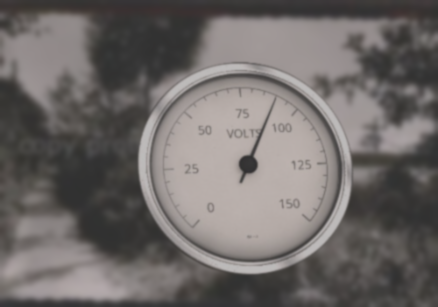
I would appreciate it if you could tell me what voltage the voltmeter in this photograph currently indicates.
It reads 90 V
